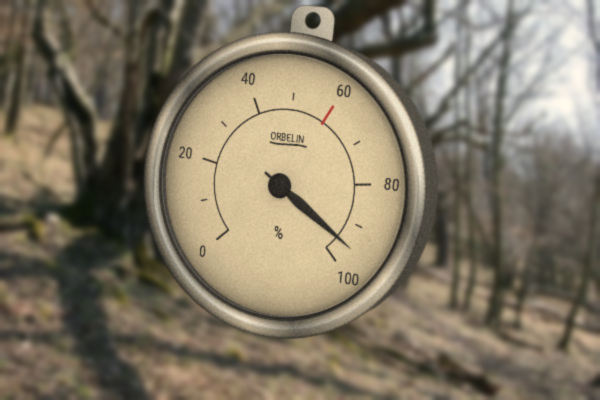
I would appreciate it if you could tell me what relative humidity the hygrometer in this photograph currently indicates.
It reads 95 %
